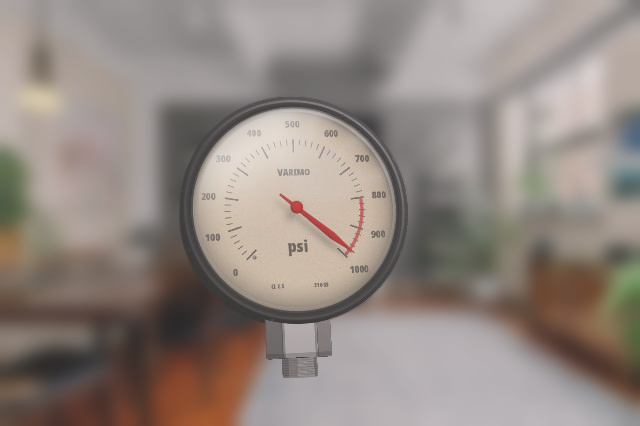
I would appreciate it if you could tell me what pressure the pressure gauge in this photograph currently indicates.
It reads 980 psi
